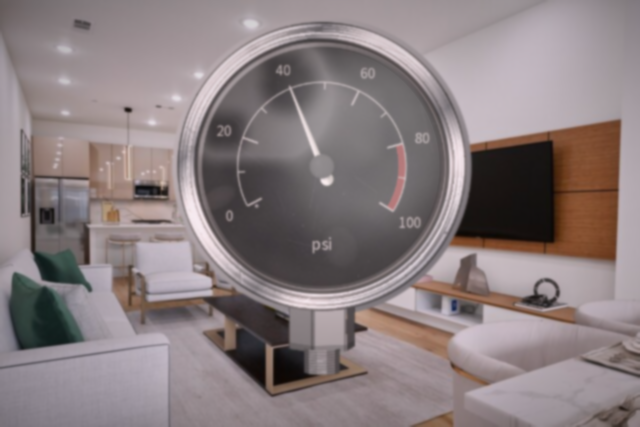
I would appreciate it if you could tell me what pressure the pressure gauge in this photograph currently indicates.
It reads 40 psi
